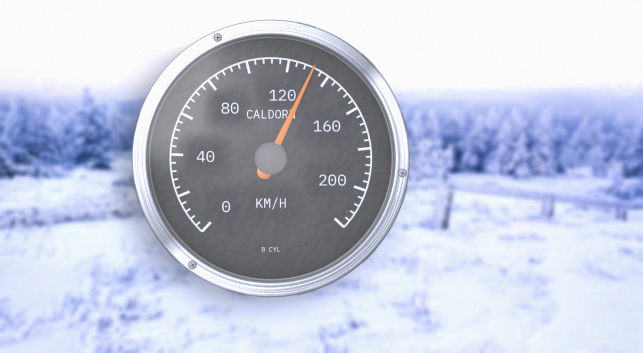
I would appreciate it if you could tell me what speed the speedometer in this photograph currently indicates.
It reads 132 km/h
